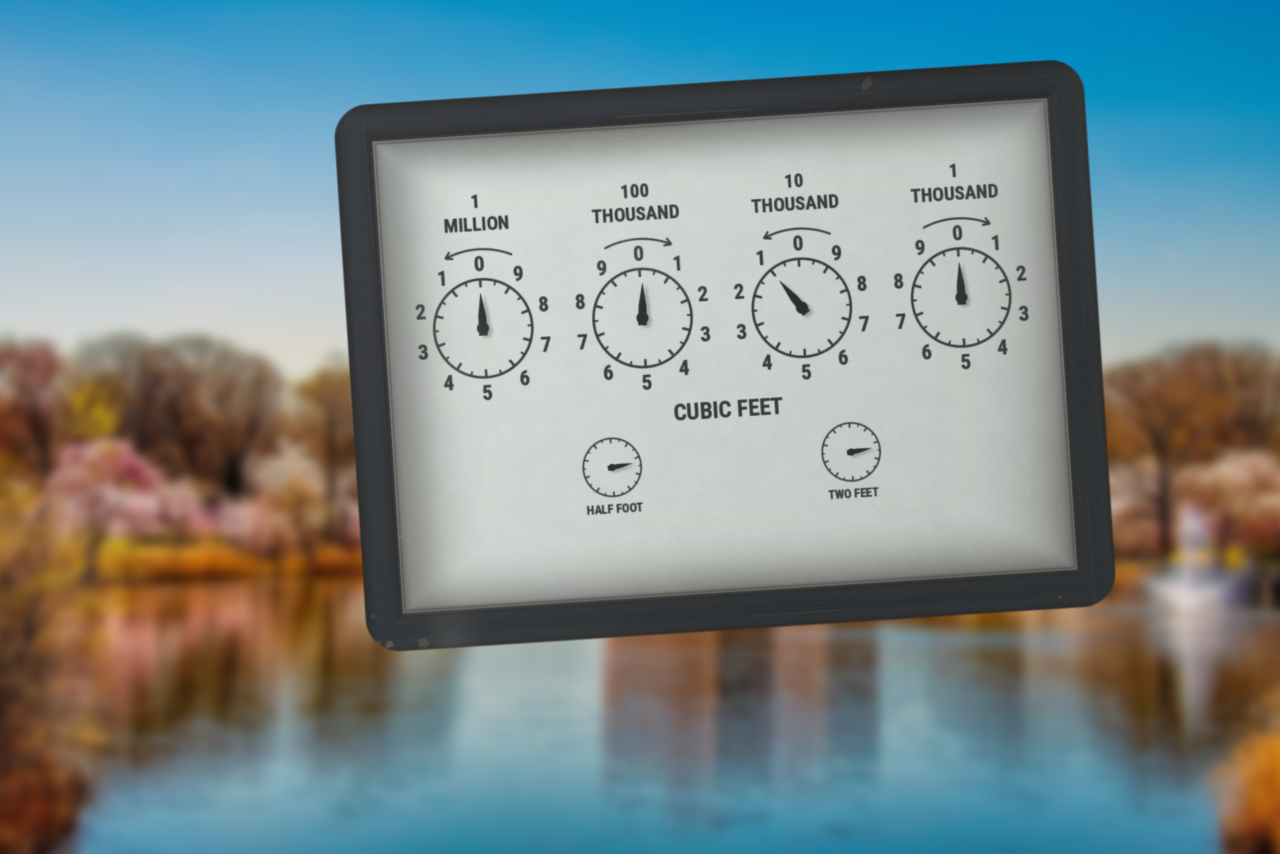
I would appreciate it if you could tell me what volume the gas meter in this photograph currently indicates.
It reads 1000 ft³
